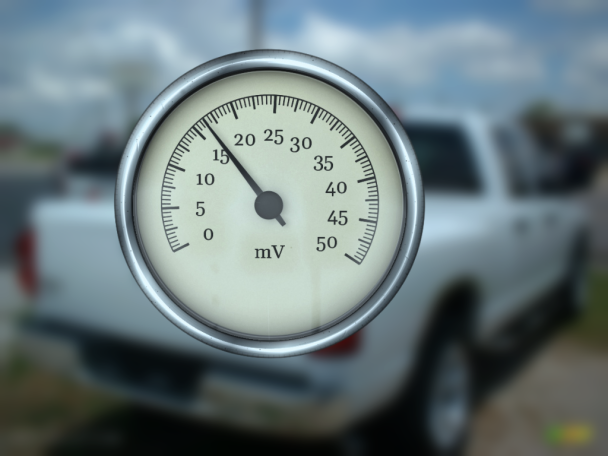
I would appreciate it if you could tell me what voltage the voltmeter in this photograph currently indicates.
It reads 16.5 mV
